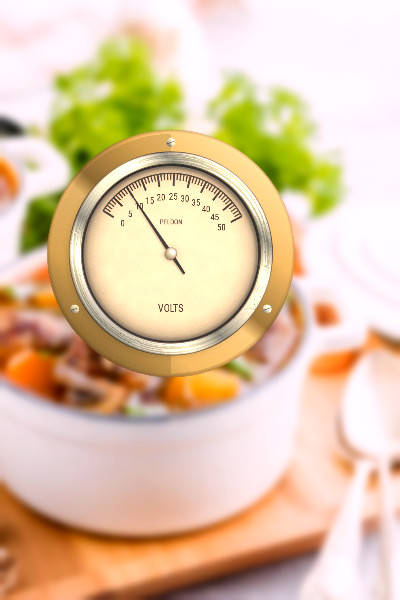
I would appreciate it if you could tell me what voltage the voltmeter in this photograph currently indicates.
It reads 10 V
